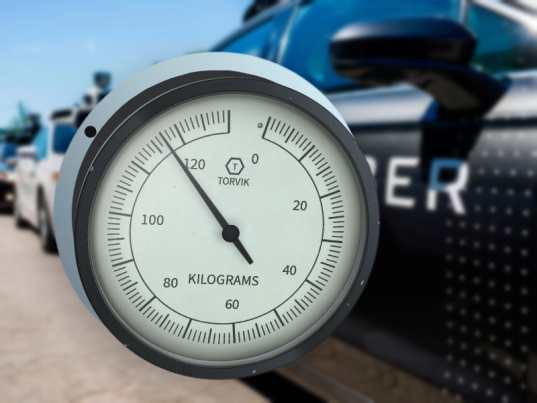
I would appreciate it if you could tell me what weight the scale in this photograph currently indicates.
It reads 117 kg
